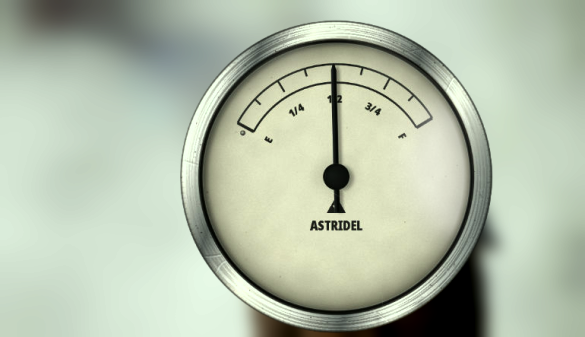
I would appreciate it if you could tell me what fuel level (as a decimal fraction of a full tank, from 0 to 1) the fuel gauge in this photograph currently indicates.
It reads 0.5
